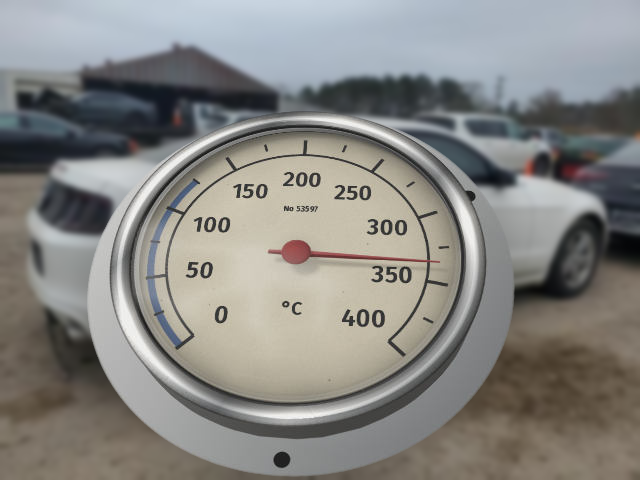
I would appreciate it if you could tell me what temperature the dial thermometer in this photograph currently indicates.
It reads 337.5 °C
